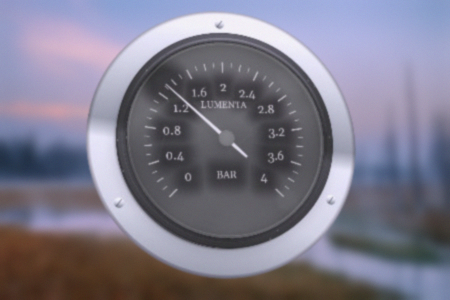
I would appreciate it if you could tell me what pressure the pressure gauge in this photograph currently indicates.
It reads 1.3 bar
